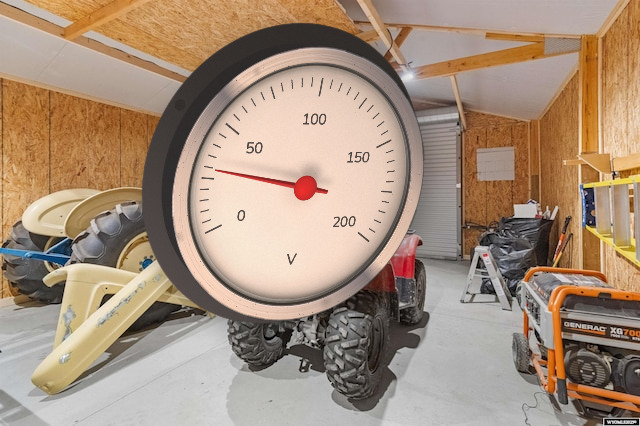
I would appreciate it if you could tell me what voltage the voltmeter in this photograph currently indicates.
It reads 30 V
